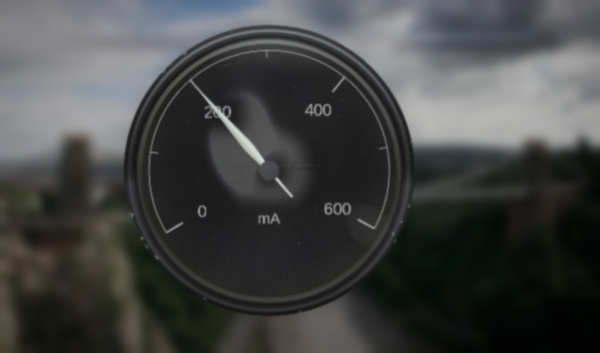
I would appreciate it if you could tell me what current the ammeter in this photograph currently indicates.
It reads 200 mA
